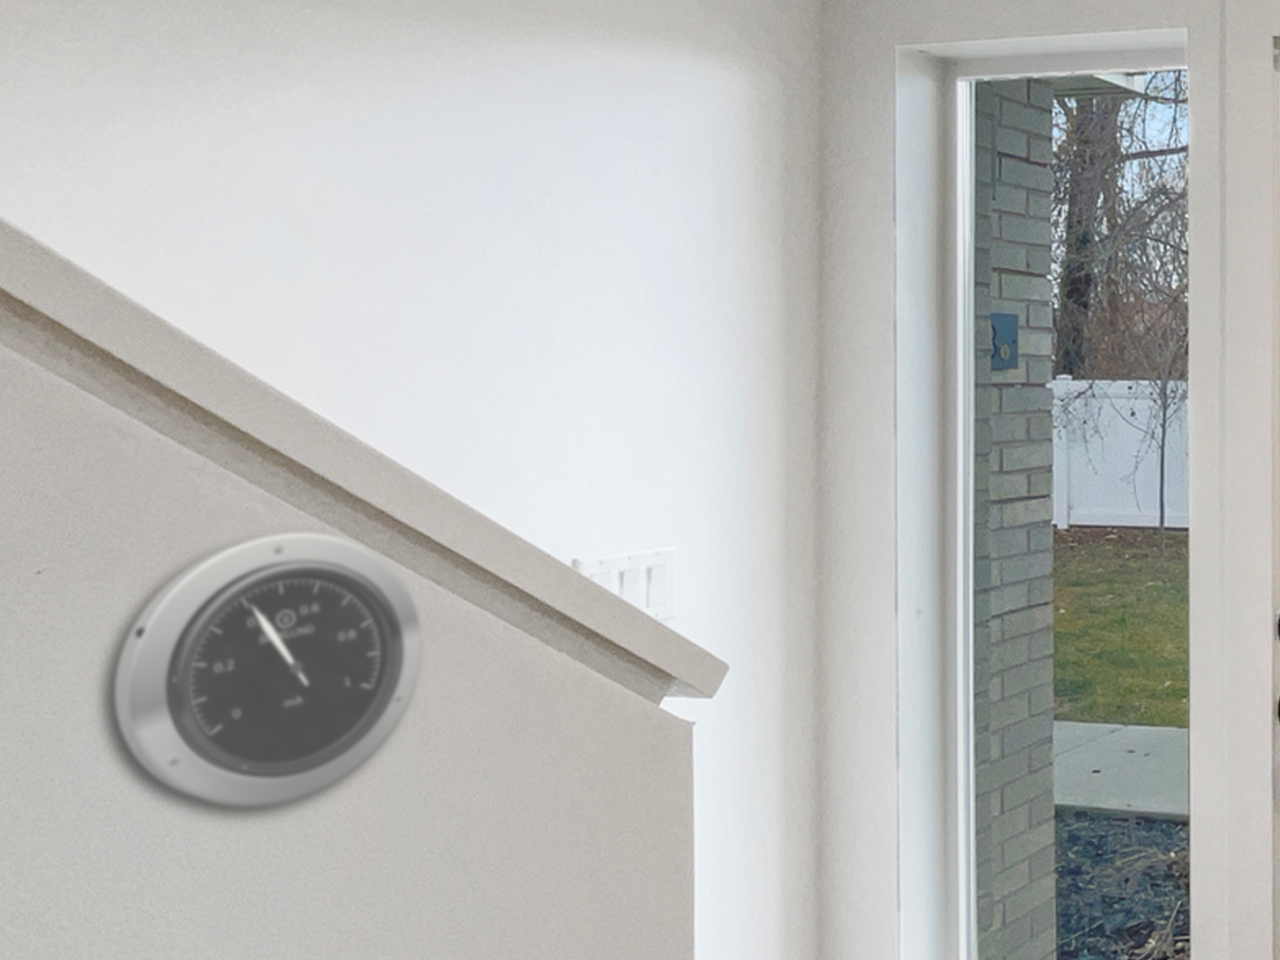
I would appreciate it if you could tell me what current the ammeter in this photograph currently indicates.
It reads 0.4 mA
